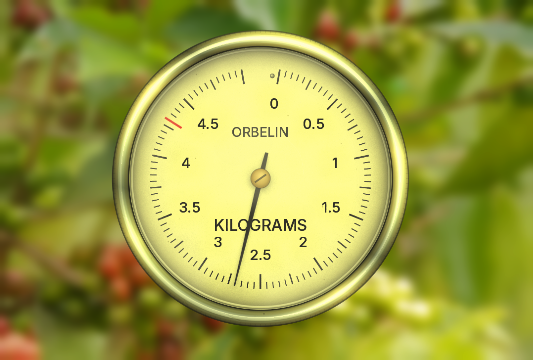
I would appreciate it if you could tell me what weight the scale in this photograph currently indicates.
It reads 2.7 kg
